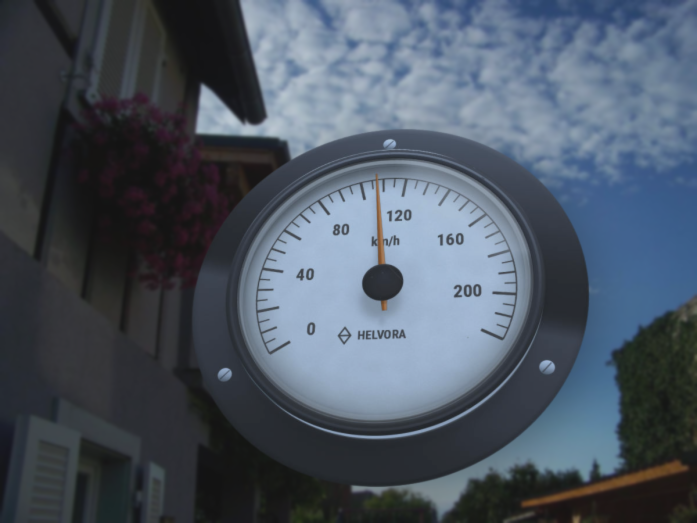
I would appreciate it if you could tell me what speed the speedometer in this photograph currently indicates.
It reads 107.5 km/h
